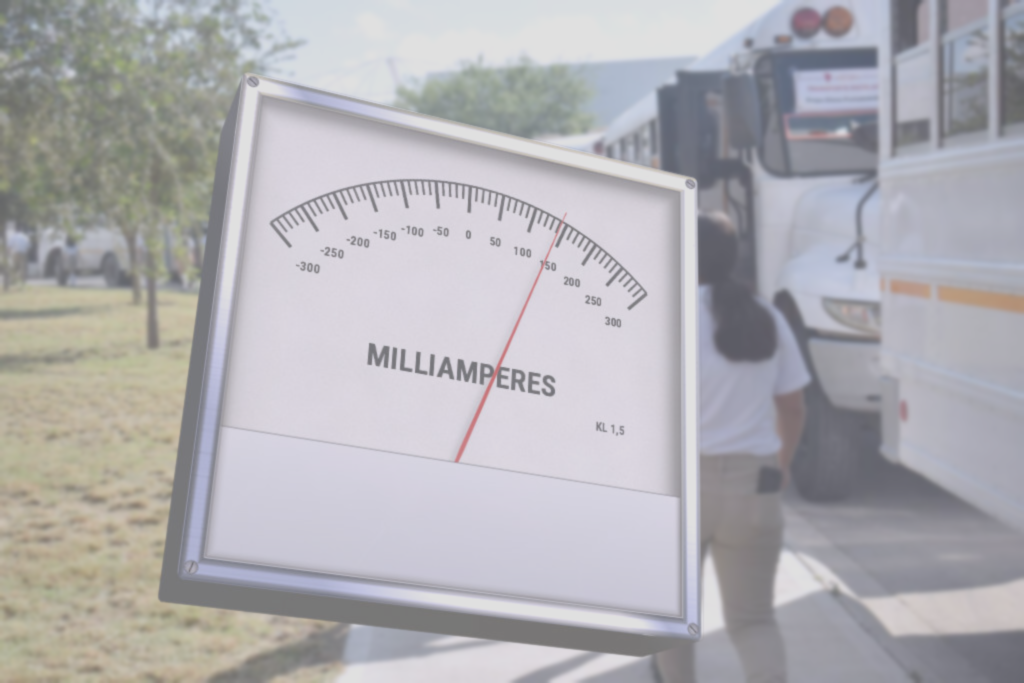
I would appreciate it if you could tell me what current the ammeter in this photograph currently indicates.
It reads 140 mA
